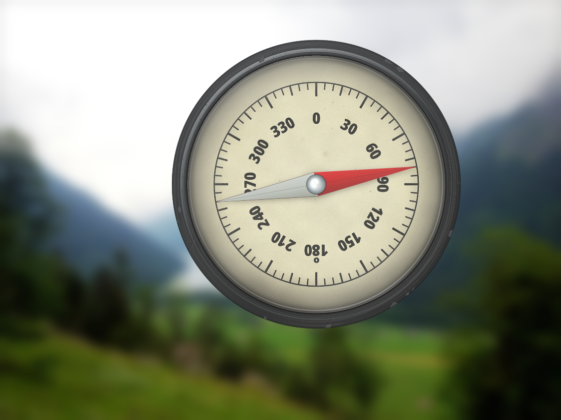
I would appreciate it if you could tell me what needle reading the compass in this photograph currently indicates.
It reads 80 °
